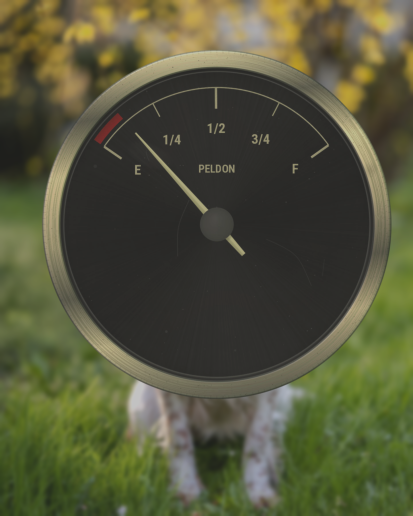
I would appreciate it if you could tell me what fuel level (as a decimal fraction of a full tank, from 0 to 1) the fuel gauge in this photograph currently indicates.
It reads 0.125
